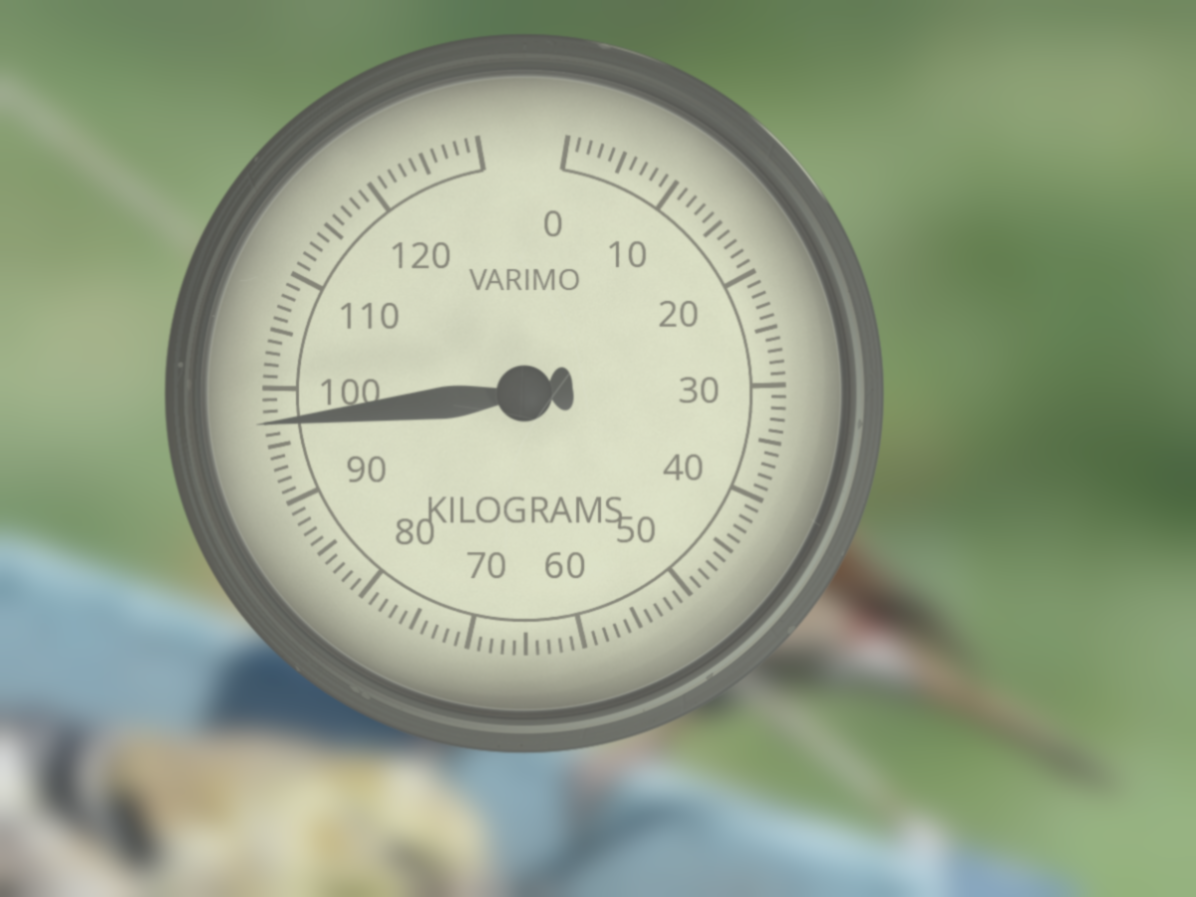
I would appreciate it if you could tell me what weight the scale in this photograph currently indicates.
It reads 97 kg
